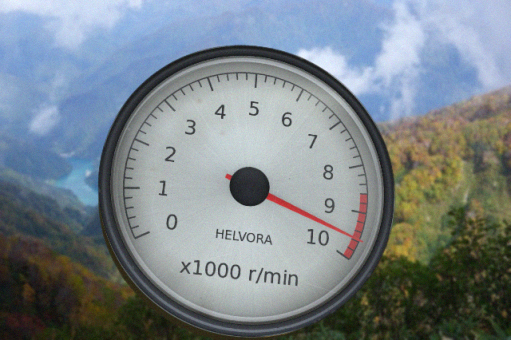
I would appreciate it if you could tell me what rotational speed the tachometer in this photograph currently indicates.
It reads 9600 rpm
